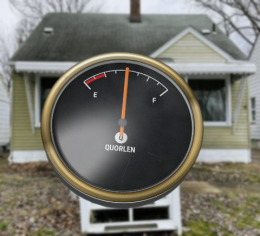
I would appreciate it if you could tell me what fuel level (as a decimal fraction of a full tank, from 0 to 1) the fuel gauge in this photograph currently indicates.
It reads 0.5
